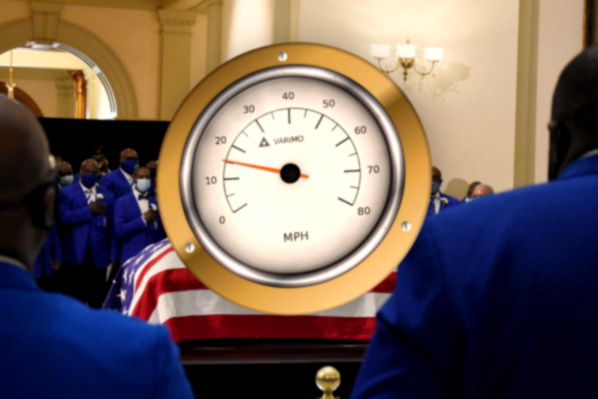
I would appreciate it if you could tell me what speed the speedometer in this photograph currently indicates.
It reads 15 mph
